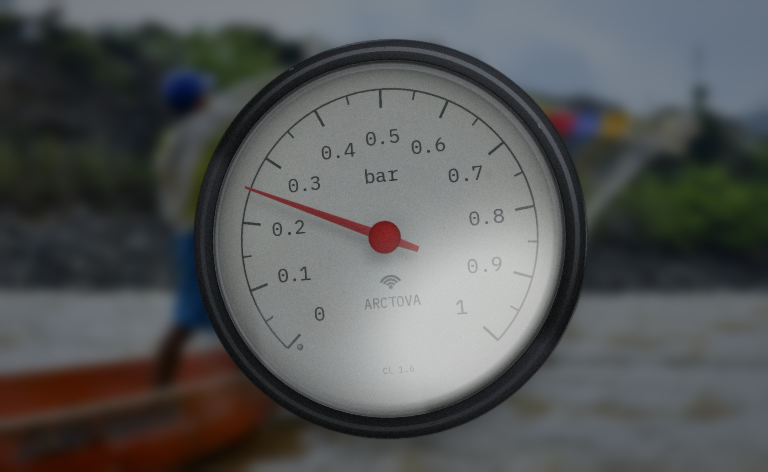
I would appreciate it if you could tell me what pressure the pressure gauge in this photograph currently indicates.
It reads 0.25 bar
